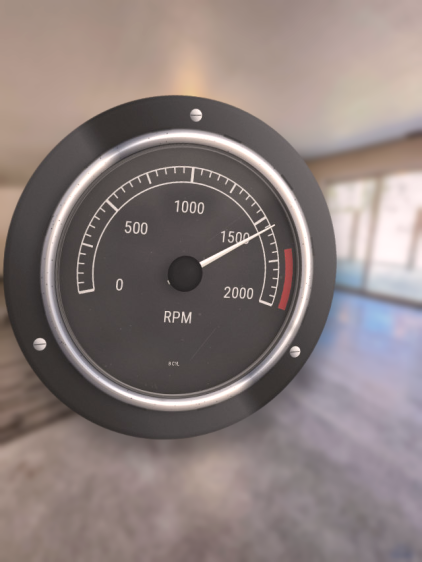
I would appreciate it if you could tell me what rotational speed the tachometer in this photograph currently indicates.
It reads 1550 rpm
